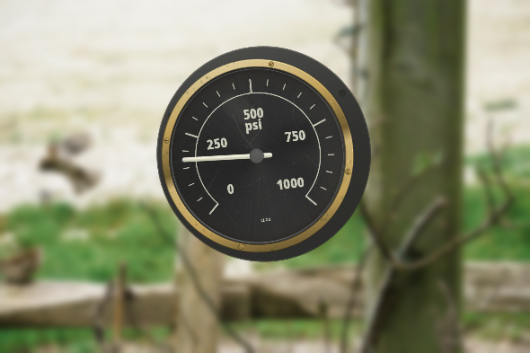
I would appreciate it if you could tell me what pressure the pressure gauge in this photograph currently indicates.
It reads 175 psi
